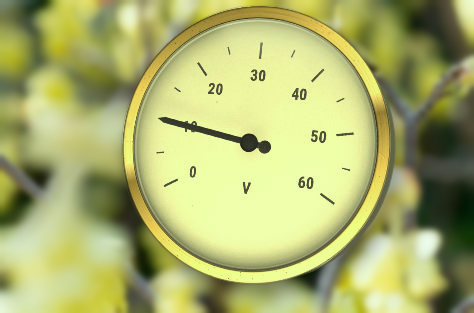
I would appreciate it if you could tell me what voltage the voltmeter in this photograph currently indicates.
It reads 10 V
